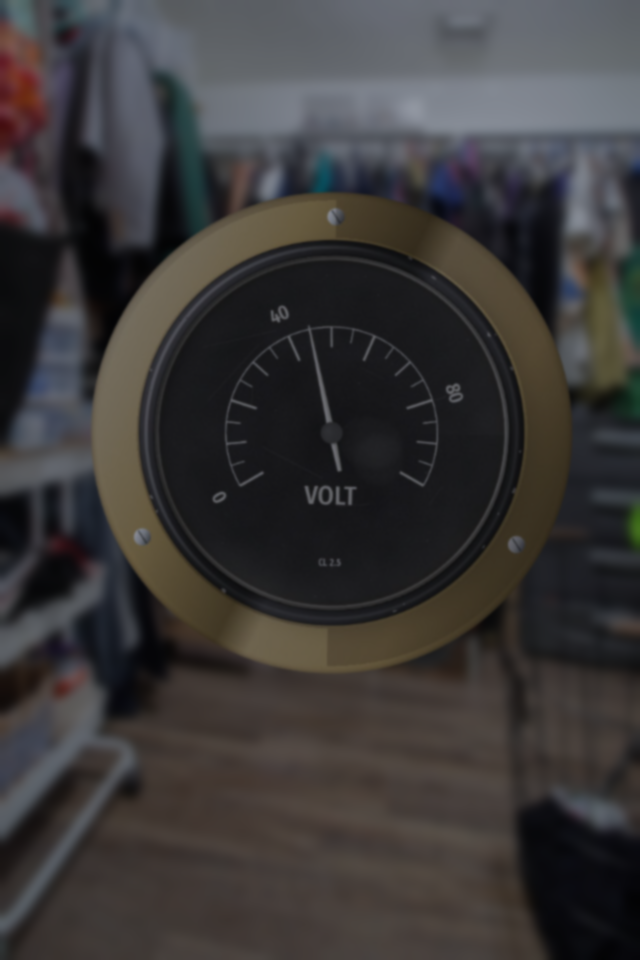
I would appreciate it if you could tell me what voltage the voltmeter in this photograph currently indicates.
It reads 45 V
